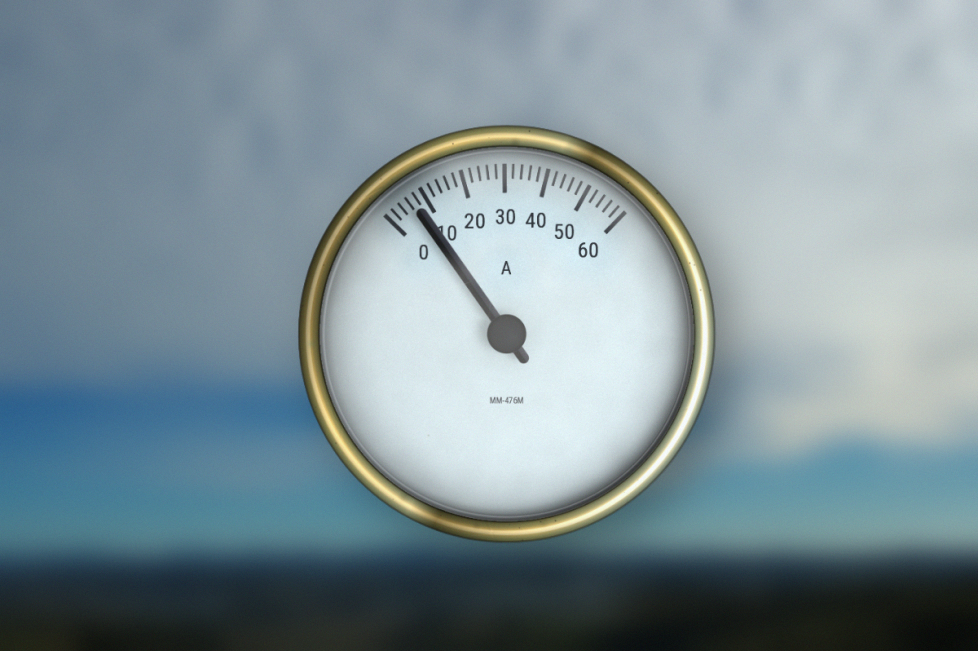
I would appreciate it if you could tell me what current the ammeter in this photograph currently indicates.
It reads 7 A
